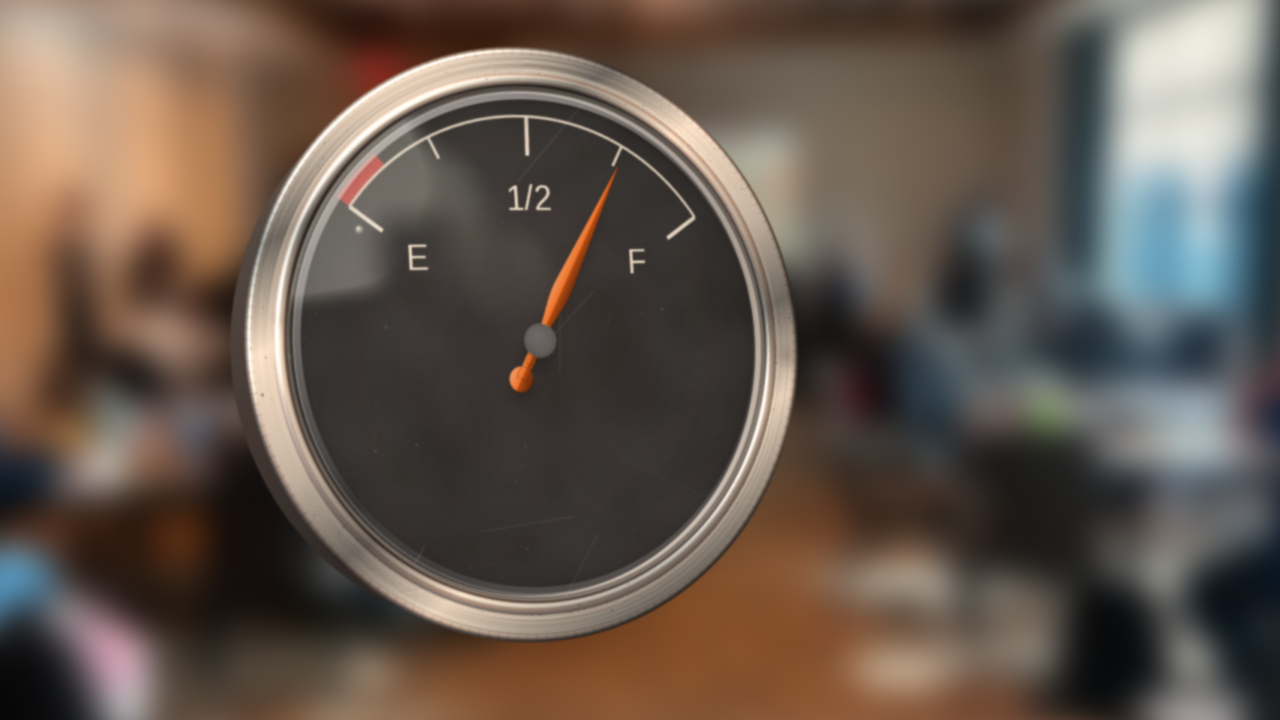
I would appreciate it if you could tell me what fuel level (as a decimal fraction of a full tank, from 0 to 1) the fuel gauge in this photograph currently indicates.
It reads 0.75
